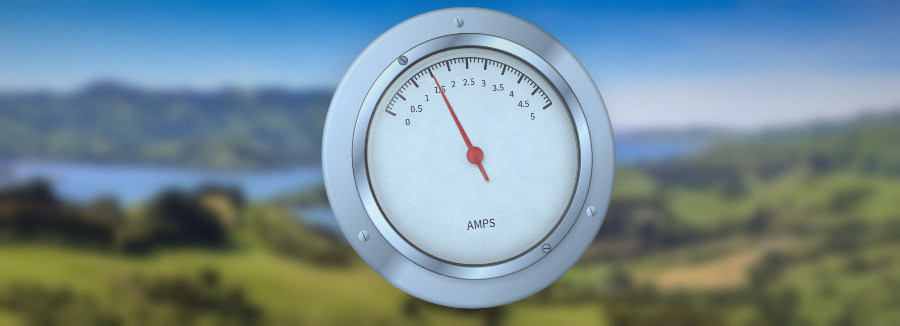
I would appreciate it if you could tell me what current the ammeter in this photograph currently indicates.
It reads 1.5 A
